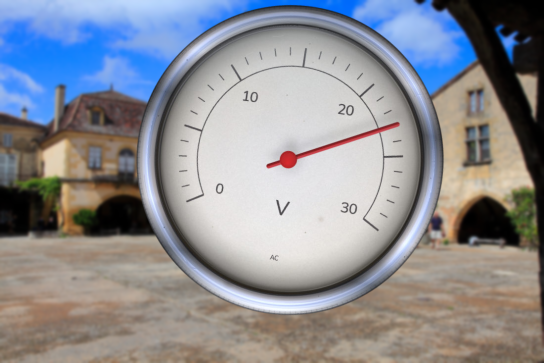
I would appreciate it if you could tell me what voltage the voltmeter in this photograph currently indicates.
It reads 23 V
